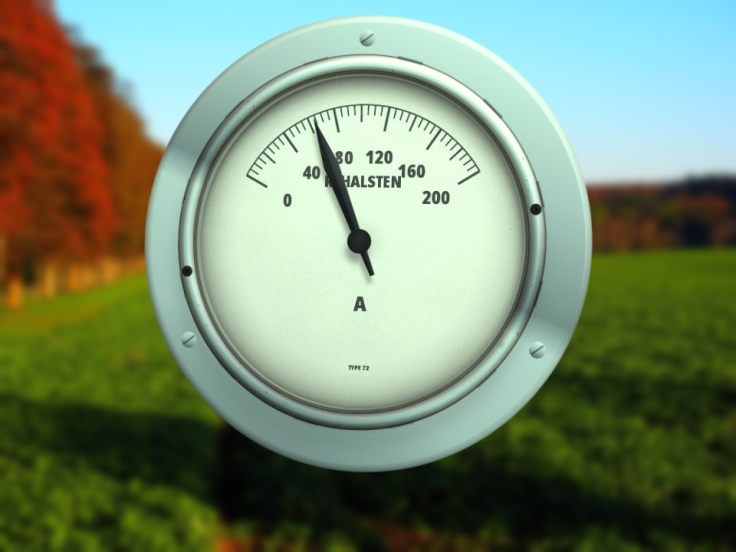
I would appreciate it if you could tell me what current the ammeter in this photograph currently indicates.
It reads 65 A
